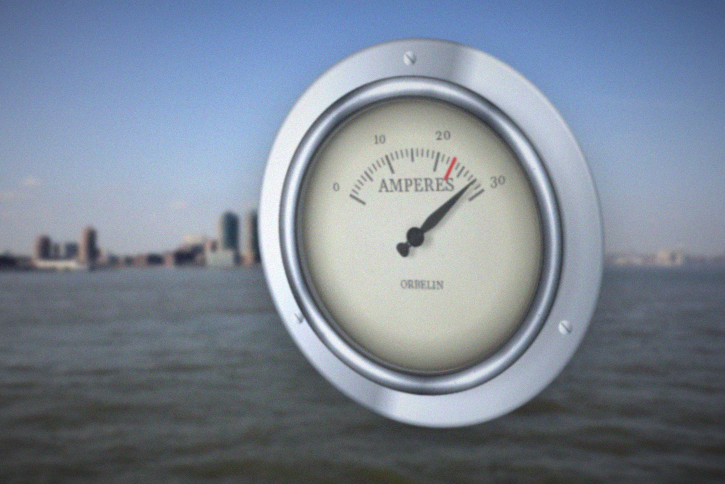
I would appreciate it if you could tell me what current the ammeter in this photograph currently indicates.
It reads 28 A
